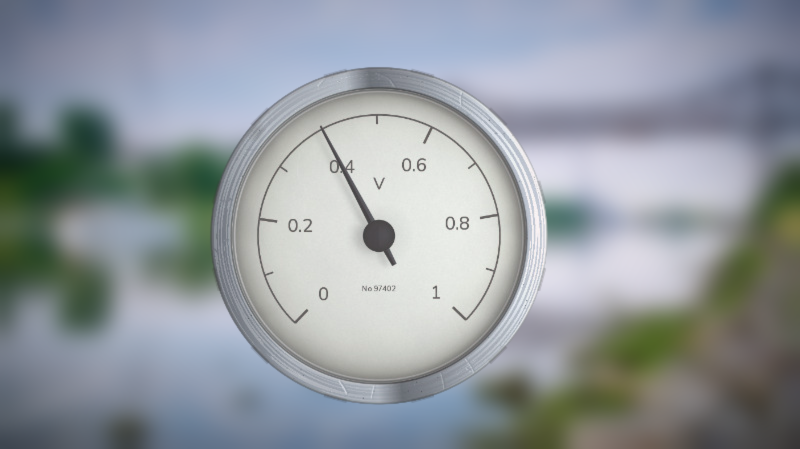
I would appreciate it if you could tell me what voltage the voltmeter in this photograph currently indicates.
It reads 0.4 V
